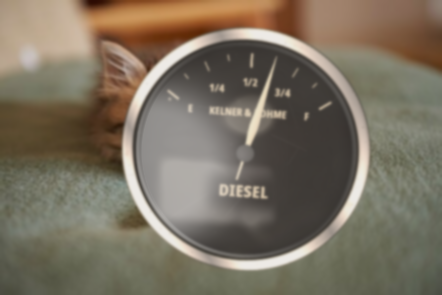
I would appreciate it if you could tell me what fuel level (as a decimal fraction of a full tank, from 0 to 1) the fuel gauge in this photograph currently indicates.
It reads 0.625
